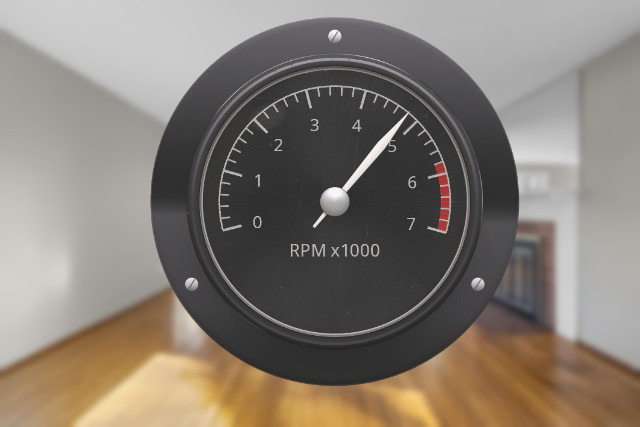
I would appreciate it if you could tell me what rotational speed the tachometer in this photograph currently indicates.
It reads 4800 rpm
